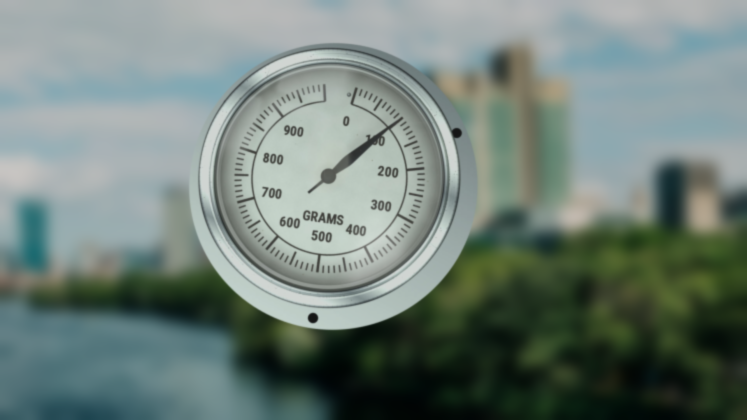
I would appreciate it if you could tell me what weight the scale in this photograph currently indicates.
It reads 100 g
